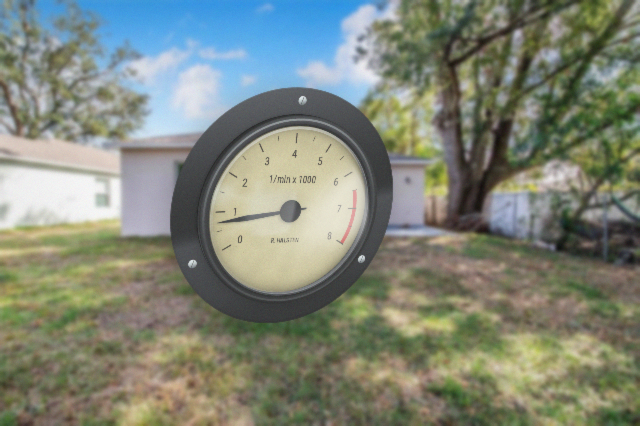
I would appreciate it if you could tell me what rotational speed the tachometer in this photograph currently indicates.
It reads 750 rpm
